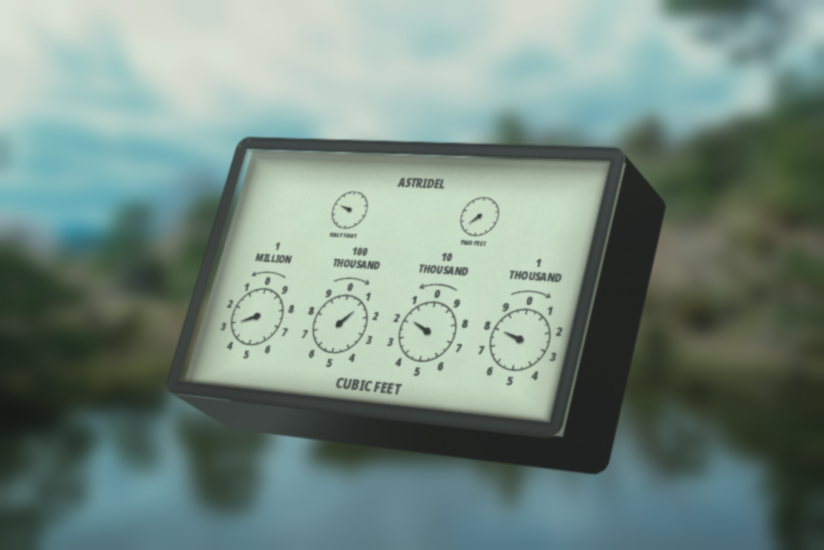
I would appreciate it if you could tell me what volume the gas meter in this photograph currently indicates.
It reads 311800 ft³
